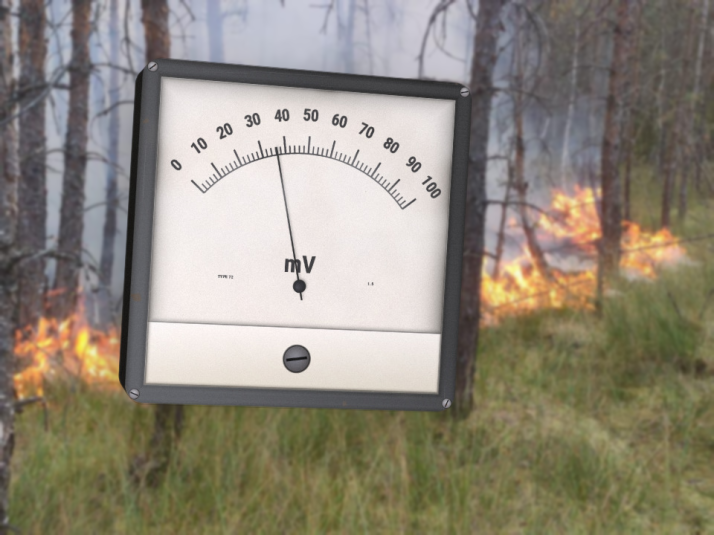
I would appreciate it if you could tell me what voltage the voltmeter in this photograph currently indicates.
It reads 36 mV
